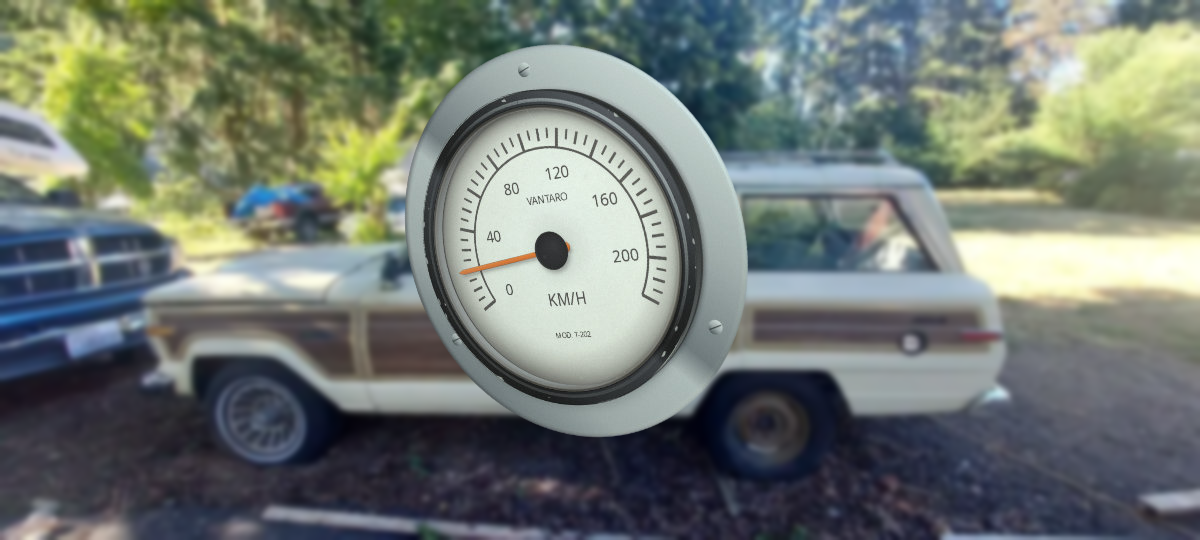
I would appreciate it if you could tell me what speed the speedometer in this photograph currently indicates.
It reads 20 km/h
